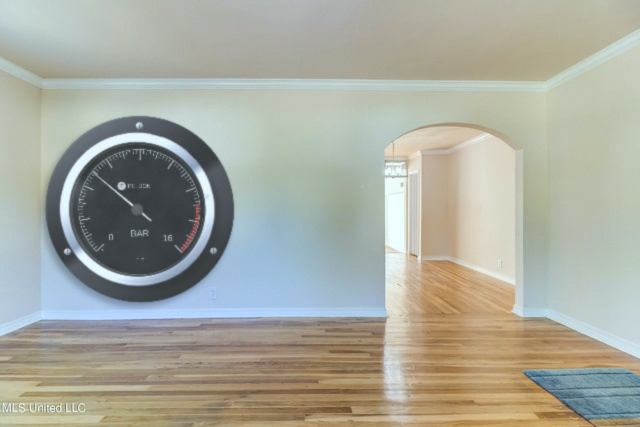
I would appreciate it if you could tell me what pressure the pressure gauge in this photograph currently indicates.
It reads 5 bar
